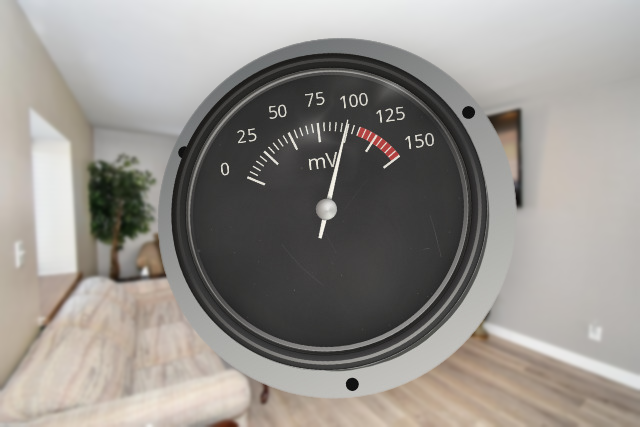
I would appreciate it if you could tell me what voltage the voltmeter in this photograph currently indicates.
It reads 100 mV
